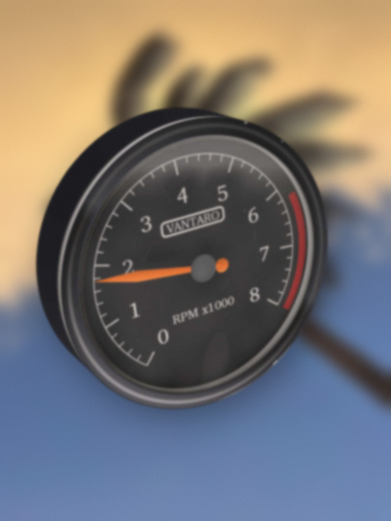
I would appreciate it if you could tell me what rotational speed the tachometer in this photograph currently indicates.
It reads 1800 rpm
